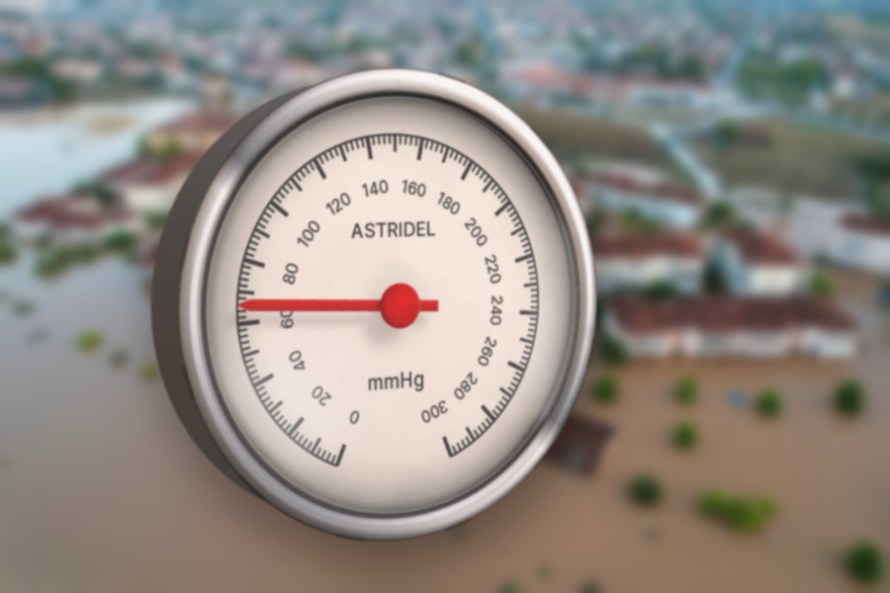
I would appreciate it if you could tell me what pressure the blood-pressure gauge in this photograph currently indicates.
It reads 66 mmHg
